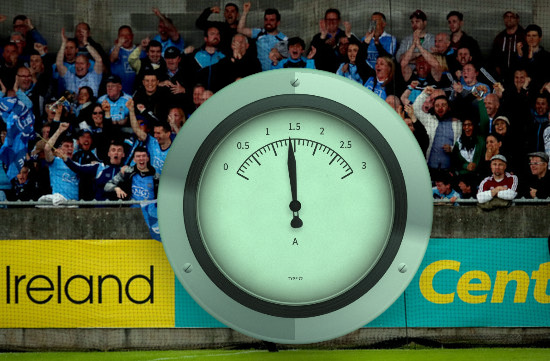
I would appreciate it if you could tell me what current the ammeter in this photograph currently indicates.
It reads 1.4 A
